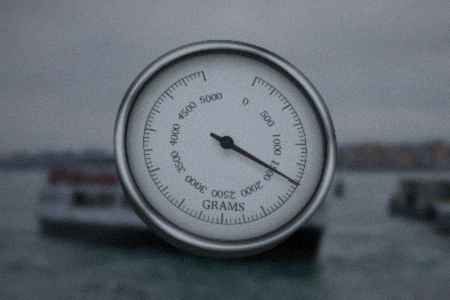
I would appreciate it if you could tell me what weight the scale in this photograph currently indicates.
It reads 1500 g
